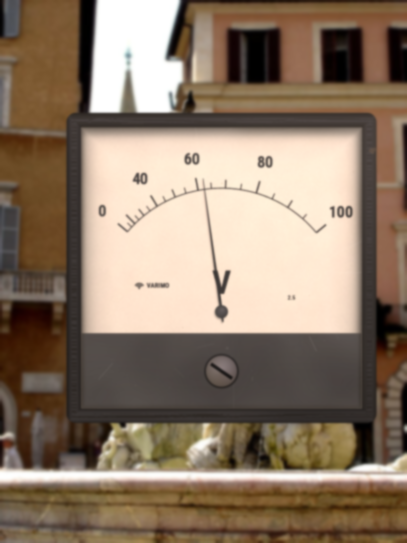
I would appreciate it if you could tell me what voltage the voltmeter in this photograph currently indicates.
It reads 62.5 V
